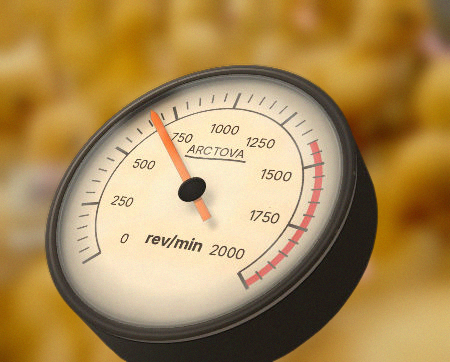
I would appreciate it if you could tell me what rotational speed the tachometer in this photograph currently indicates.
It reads 675 rpm
